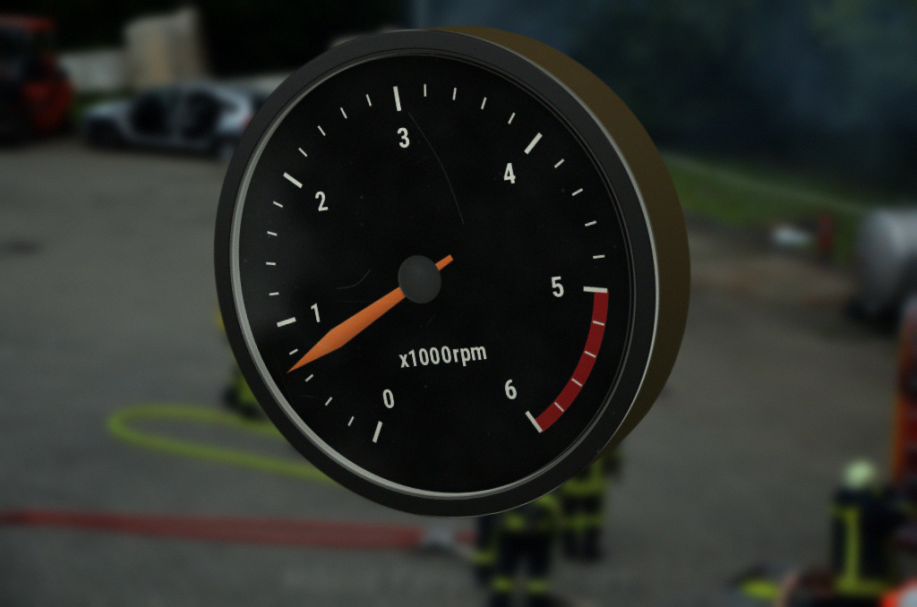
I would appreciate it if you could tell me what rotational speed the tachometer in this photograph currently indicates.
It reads 700 rpm
